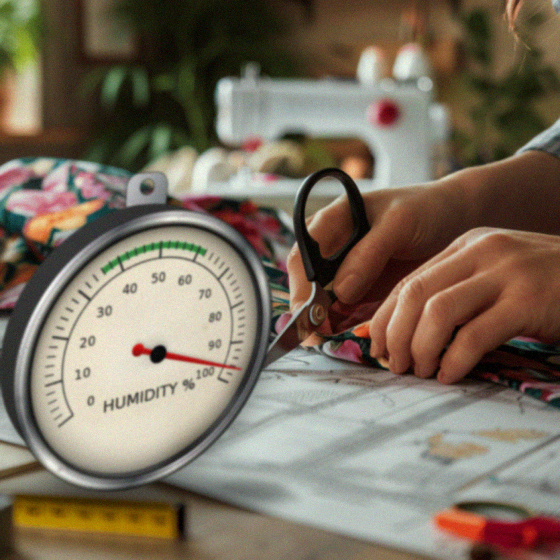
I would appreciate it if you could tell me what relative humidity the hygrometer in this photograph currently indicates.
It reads 96 %
